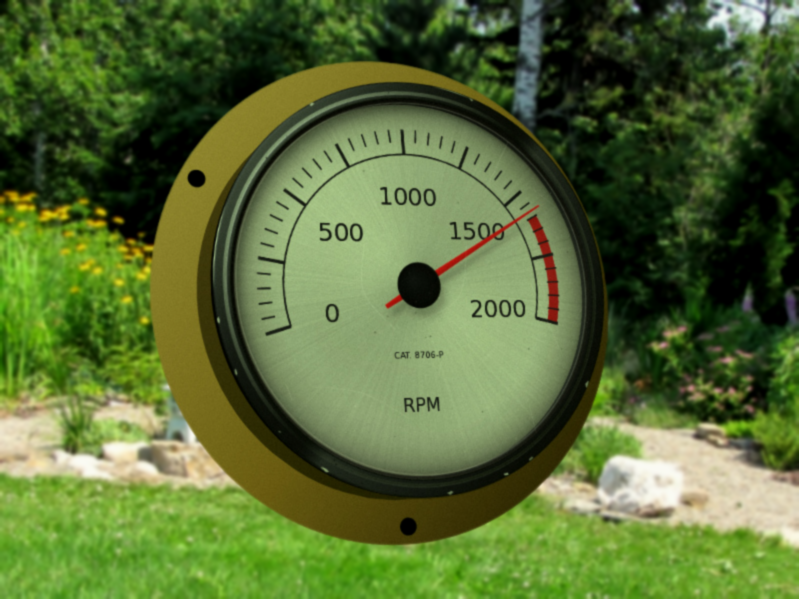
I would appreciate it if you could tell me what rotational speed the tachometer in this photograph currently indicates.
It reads 1575 rpm
